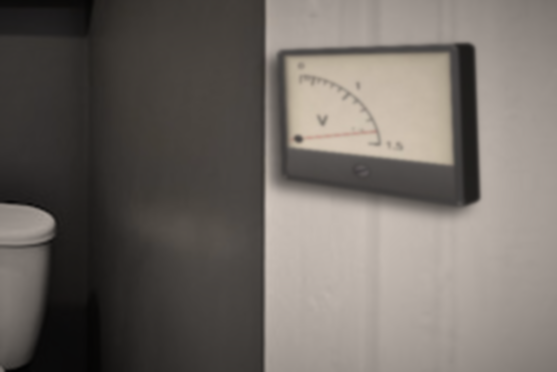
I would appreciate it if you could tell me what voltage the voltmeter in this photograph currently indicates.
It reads 1.4 V
